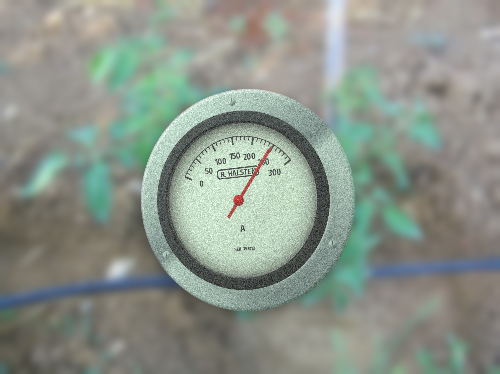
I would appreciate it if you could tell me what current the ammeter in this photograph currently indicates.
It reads 250 A
